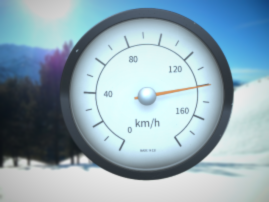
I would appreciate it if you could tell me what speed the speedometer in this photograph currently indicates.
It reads 140 km/h
